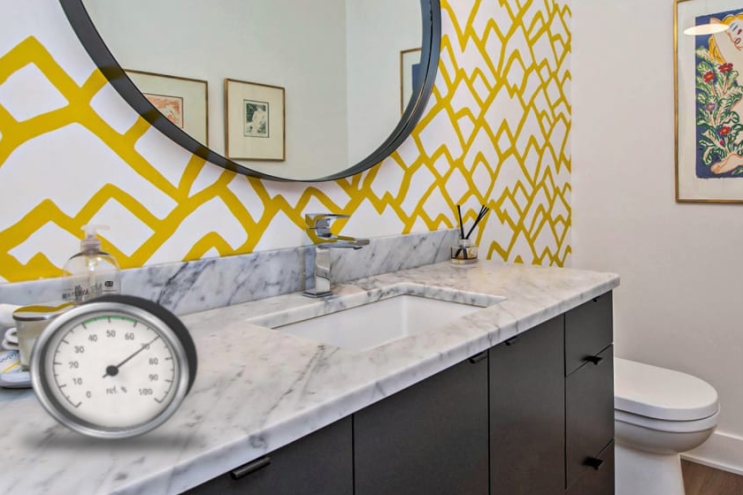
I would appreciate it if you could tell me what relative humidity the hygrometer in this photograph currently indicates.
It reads 70 %
